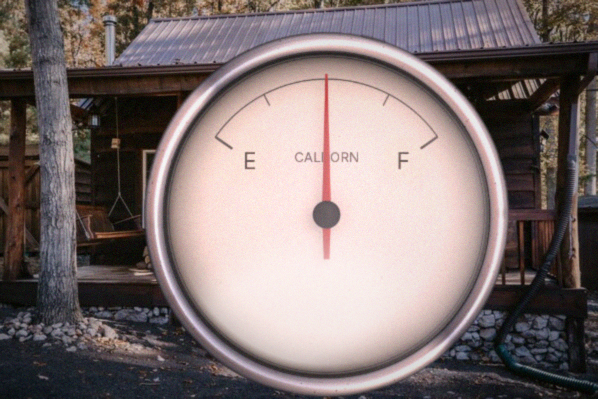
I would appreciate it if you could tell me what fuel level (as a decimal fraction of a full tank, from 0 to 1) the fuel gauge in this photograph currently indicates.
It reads 0.5
